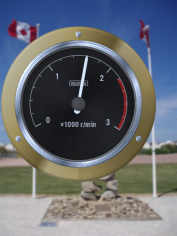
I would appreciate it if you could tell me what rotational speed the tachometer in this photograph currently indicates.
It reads 1600 rpm
